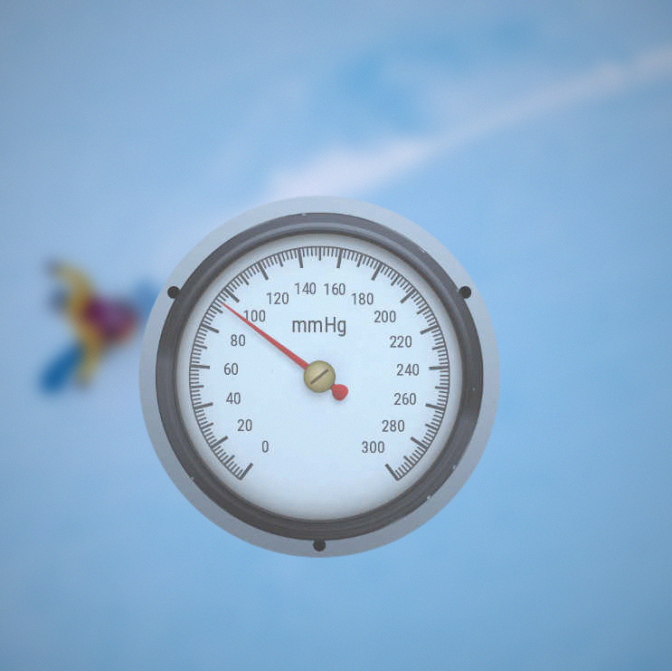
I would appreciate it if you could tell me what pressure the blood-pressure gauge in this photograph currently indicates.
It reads 94 mmHg
